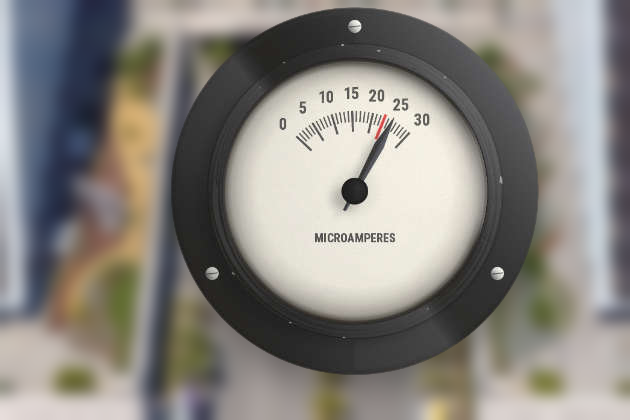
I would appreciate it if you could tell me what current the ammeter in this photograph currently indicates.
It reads 25 µA
